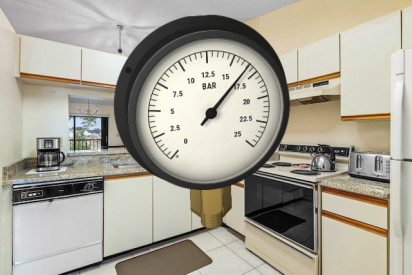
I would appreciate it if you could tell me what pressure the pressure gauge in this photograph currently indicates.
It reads 16.5 bar
